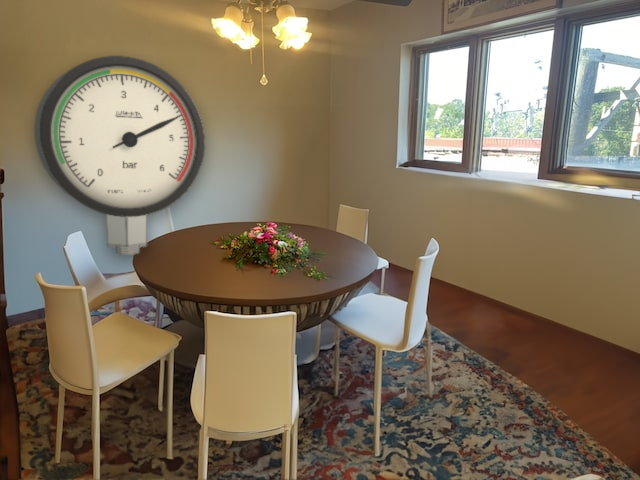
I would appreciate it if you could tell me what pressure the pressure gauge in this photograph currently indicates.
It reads 4.5 bar
